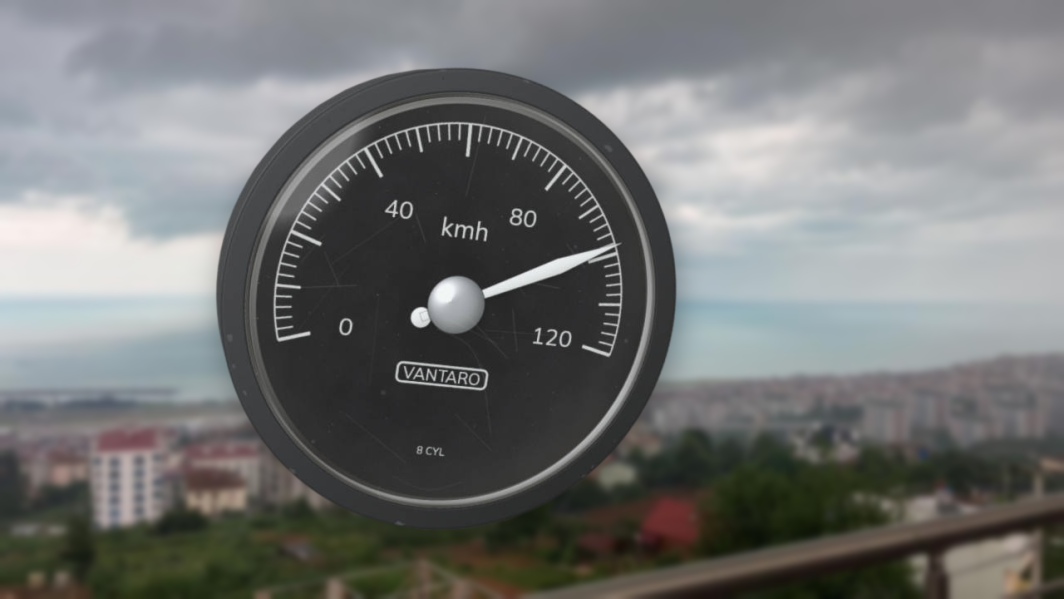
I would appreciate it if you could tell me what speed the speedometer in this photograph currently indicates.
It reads 98 km/h
